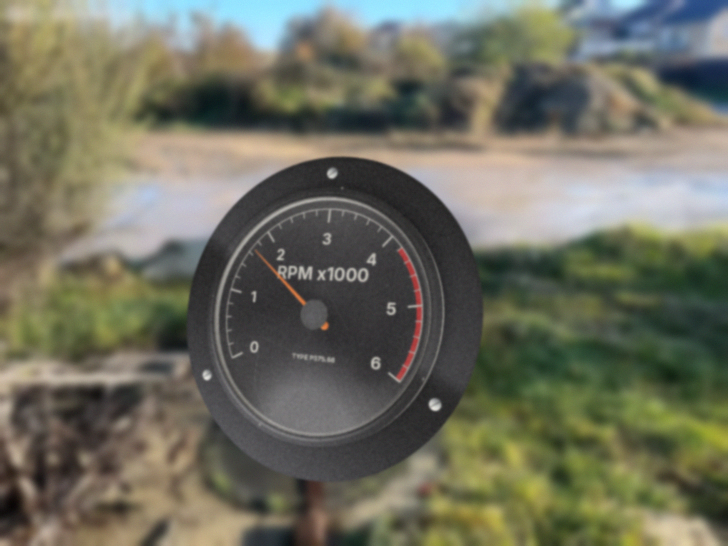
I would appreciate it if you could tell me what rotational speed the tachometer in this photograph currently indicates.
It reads 1700 rpm
